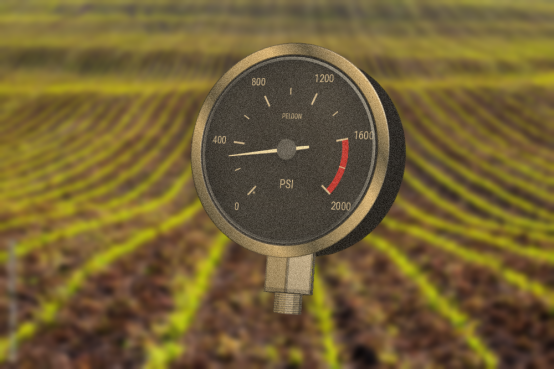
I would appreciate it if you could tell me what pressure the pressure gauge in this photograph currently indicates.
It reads 300 psi
